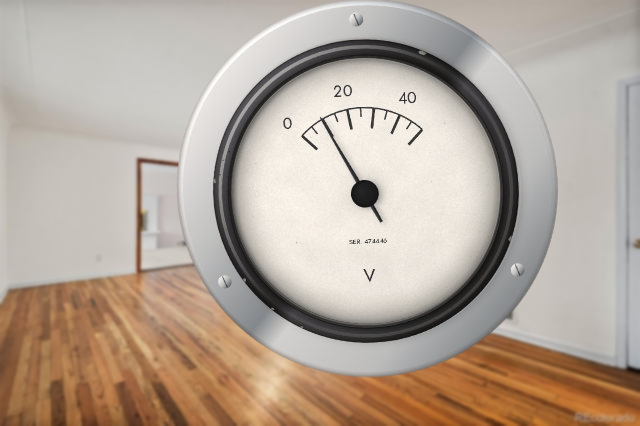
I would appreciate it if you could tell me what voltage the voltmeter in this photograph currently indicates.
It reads 10 V
